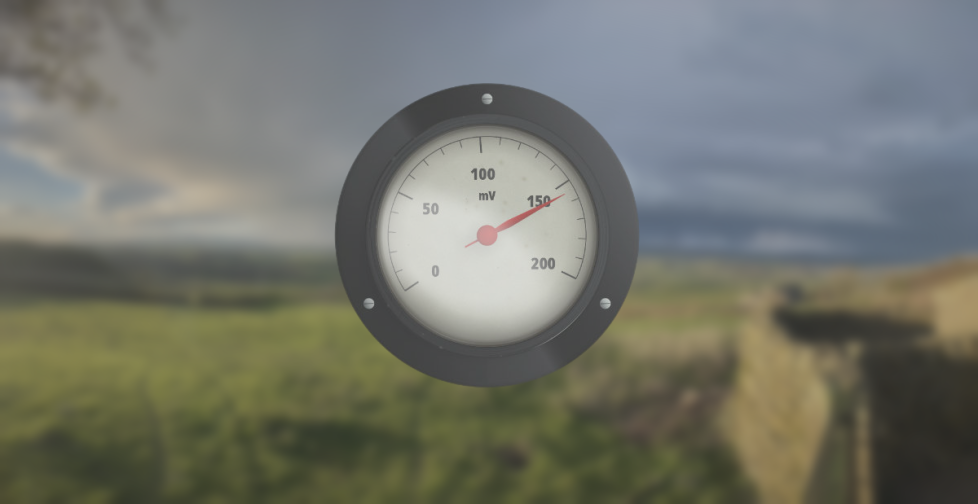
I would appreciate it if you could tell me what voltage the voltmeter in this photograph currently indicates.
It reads 155 mV
